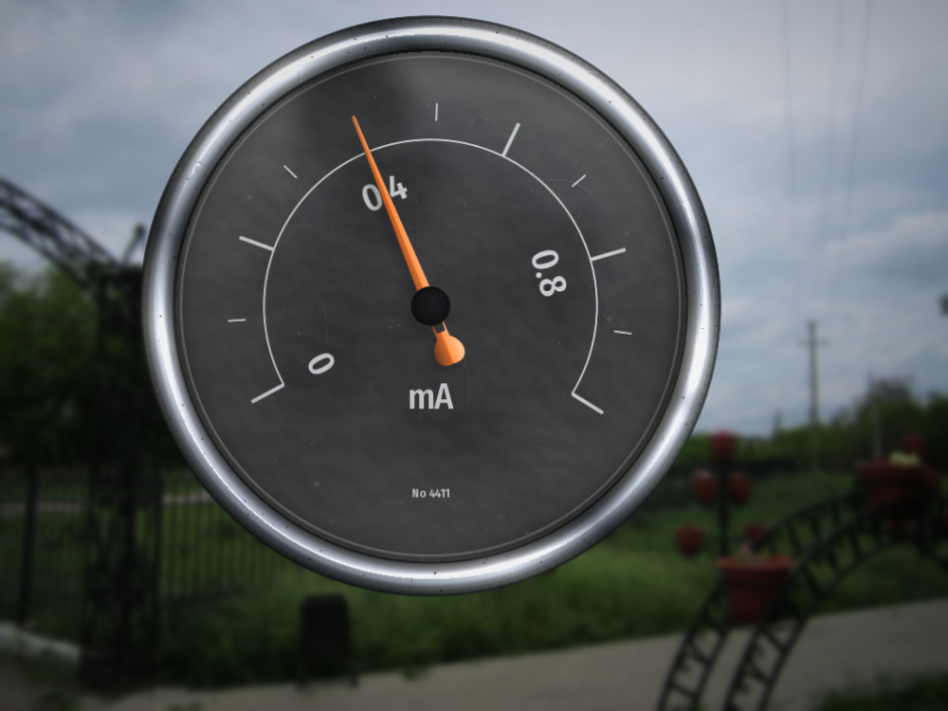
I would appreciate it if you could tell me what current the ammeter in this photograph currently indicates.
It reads 0.4 mA
